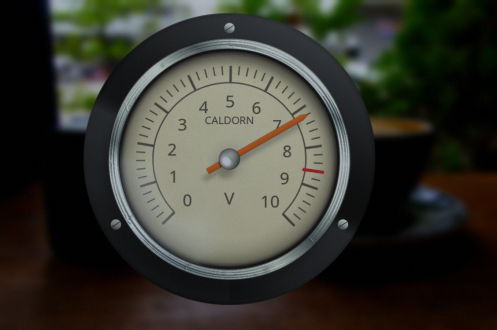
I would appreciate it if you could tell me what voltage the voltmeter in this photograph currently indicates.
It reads 7.2 V
